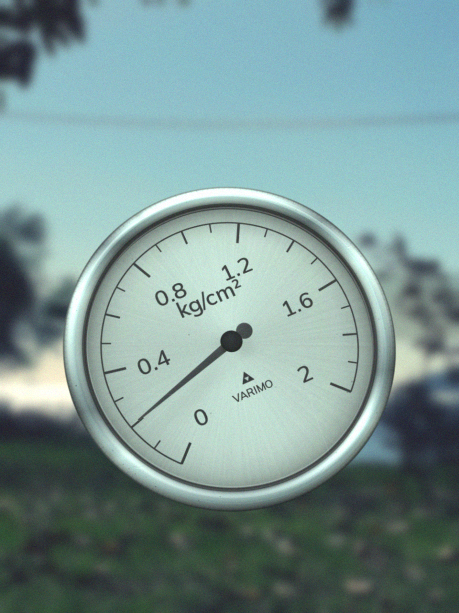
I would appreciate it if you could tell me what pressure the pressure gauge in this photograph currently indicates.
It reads 0.2 kg/cm²
